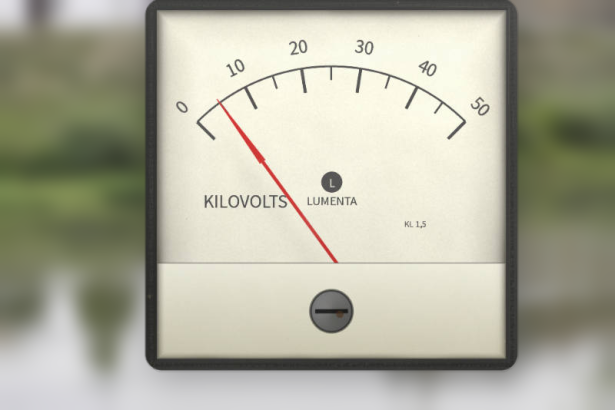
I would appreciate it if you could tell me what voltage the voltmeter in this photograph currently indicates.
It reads 5 kV
